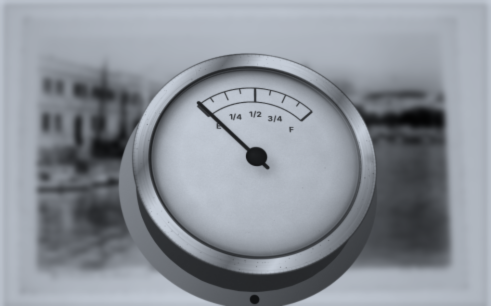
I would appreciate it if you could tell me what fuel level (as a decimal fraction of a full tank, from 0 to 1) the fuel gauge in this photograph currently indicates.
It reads 0
